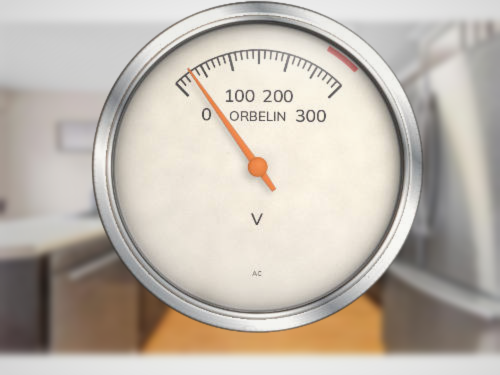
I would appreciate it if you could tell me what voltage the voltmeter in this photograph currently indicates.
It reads 30 V
